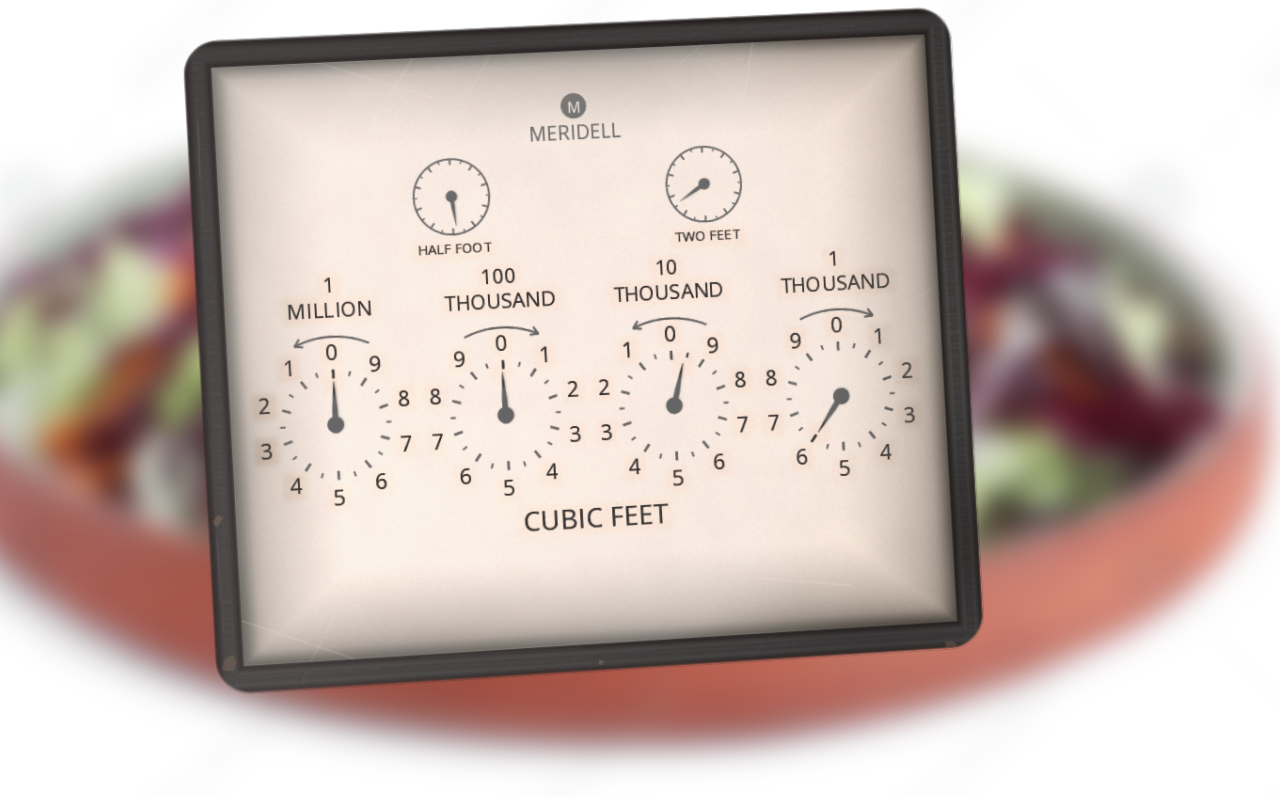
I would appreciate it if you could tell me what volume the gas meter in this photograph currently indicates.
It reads 999600 ft³
